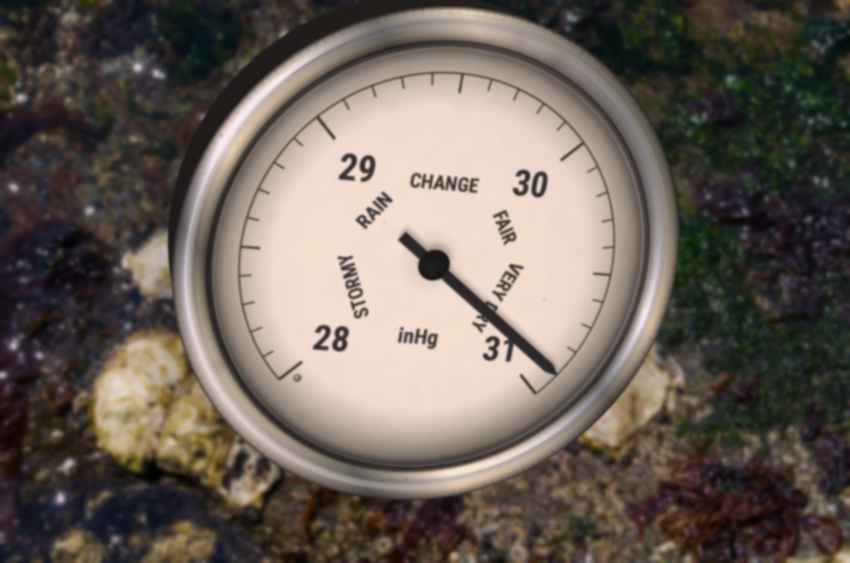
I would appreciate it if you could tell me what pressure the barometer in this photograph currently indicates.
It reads 30.9 inHg
